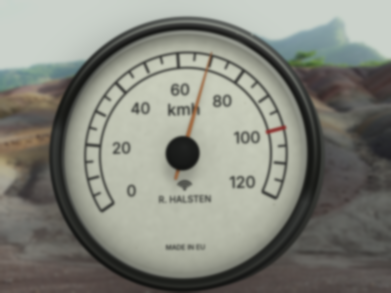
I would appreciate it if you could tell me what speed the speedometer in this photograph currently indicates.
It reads 70 km/h
